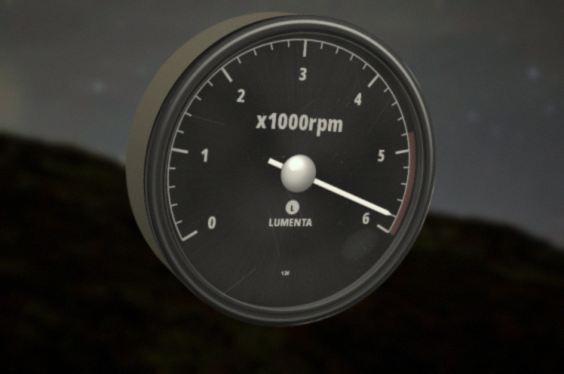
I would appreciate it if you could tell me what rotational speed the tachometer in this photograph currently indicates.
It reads 5800 rpm
